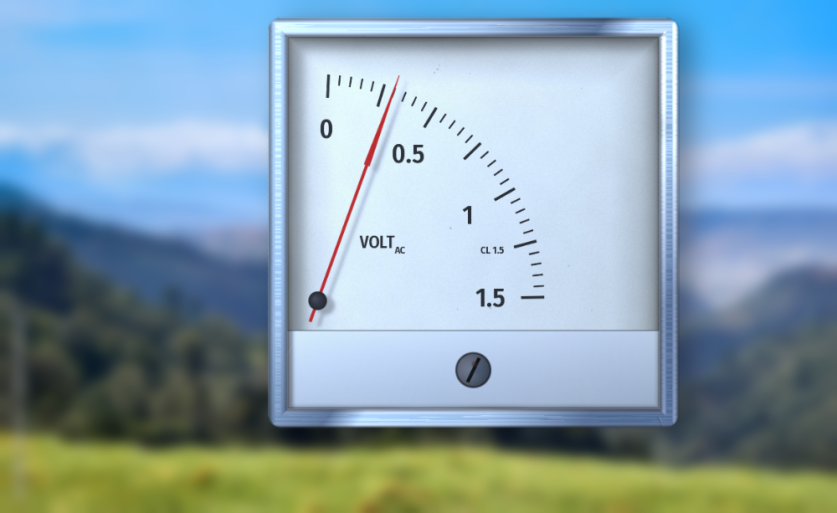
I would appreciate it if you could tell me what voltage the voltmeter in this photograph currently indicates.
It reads 0.3 V
